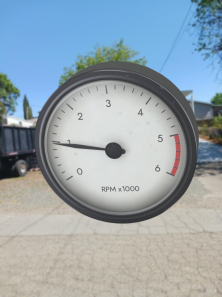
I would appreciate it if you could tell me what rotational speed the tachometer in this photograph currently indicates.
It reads 1000 rpm
